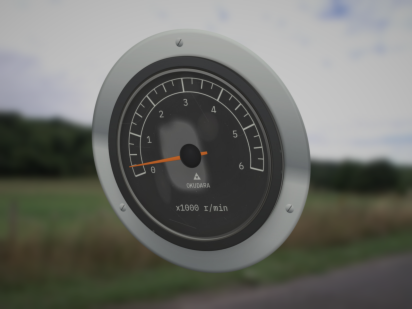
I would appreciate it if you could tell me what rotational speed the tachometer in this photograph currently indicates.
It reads 250 rpm
